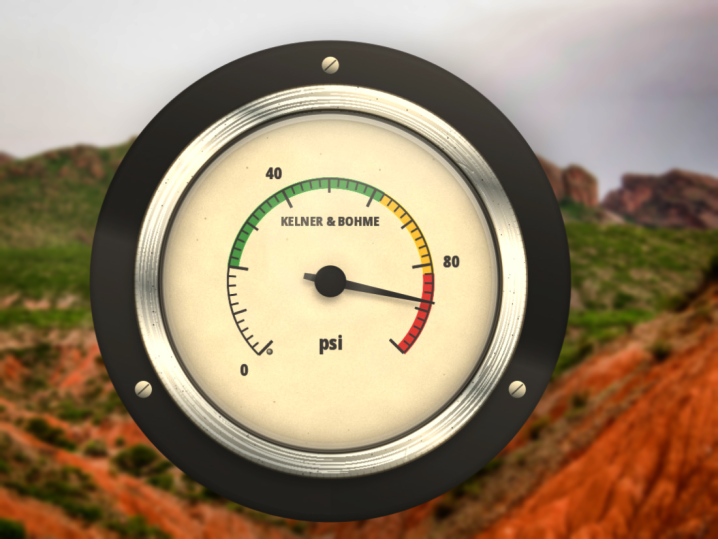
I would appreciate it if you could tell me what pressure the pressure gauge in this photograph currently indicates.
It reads 88 psi
